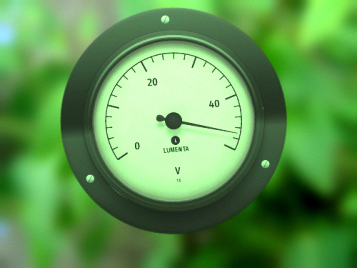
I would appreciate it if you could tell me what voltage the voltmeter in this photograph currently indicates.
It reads 47 V
